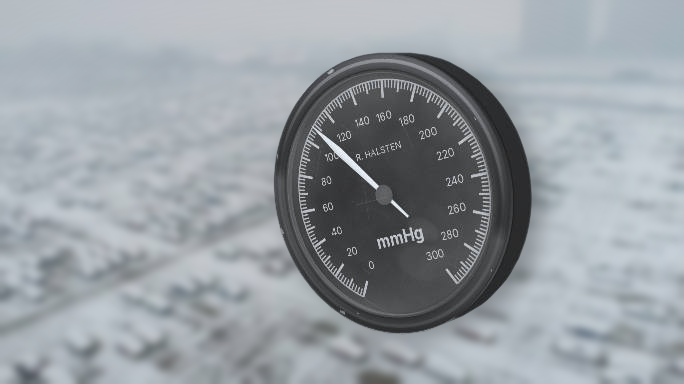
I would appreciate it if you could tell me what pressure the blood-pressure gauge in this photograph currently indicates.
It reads 110 mmHg
